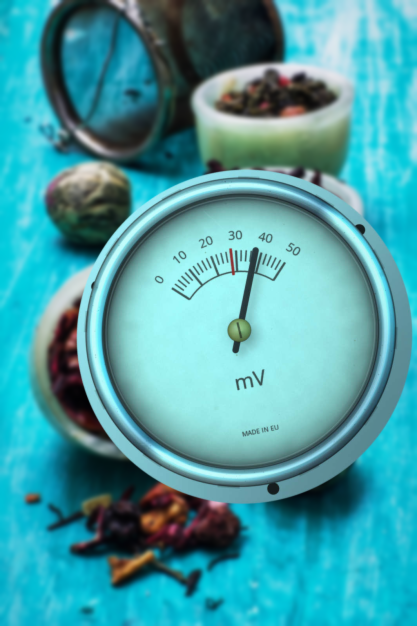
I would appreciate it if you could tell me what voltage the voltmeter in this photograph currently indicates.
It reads 38 mV
